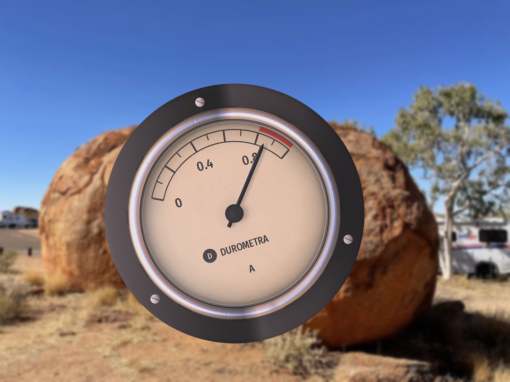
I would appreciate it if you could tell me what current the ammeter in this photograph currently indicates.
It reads 0.85 A
